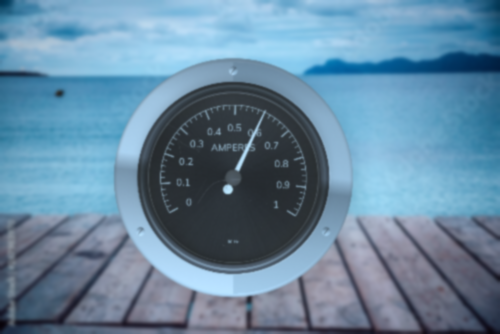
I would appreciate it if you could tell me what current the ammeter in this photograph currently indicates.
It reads 0.6 A
